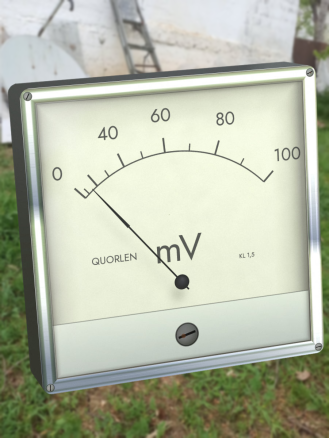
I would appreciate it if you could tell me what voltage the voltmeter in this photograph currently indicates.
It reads 15 mV
